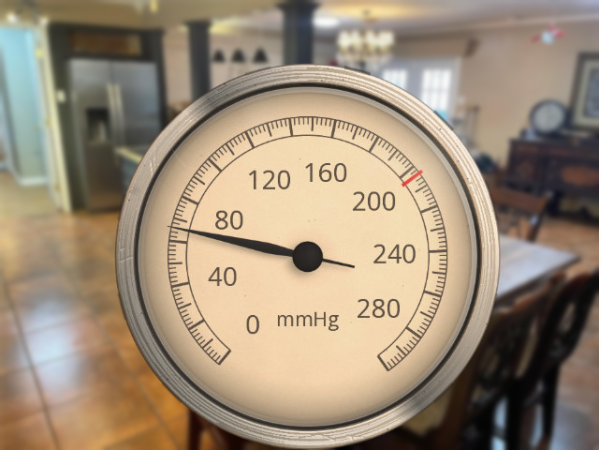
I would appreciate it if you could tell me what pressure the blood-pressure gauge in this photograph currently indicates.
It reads 66 mmHg
